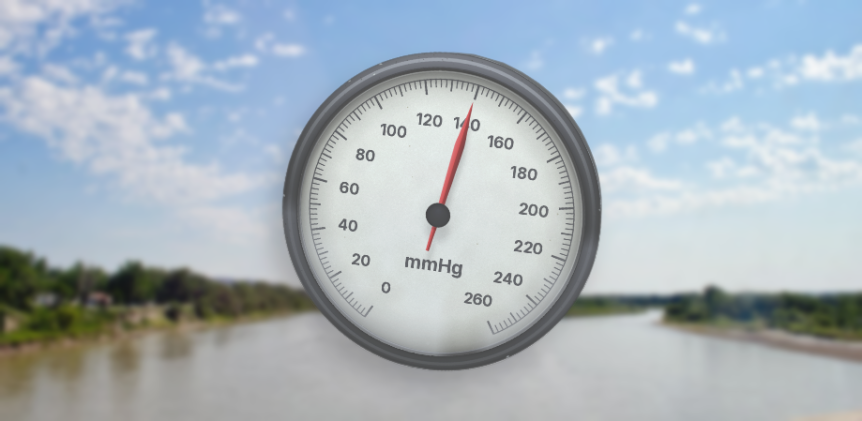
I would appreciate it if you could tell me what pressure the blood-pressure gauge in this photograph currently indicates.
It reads 140 mmHg
